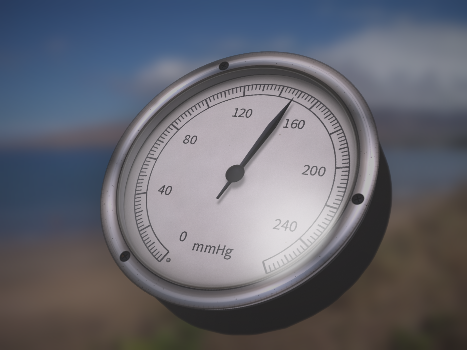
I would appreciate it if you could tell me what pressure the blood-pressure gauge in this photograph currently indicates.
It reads 150 mmHg
